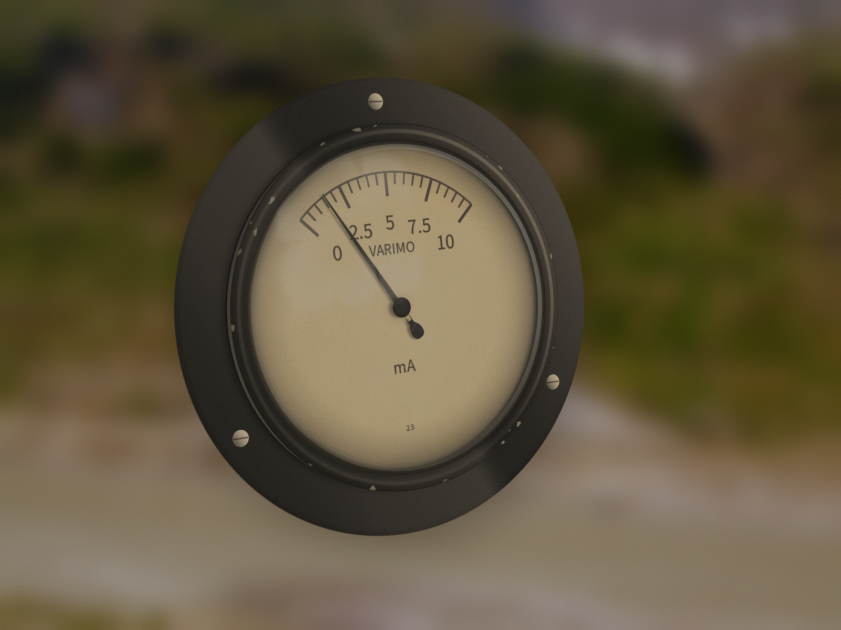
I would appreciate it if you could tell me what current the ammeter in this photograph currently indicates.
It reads 1.5 mA
